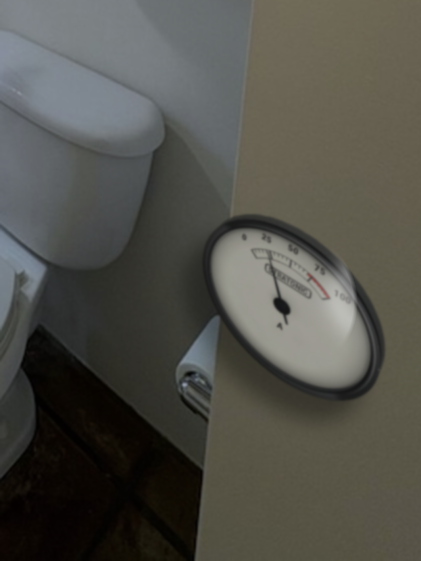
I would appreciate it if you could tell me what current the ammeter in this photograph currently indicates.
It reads 25 A
